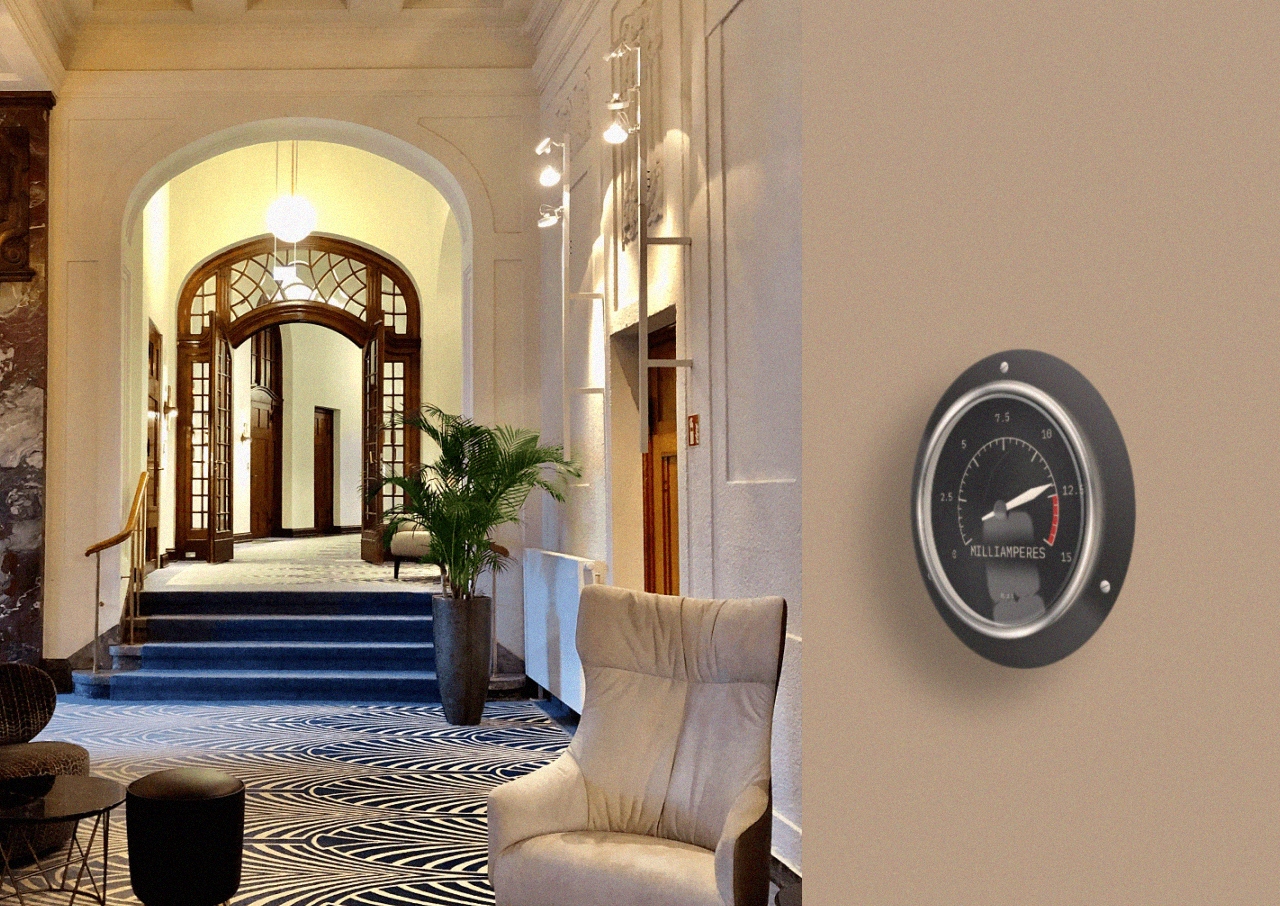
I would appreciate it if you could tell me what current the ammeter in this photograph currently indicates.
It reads 12 mA
